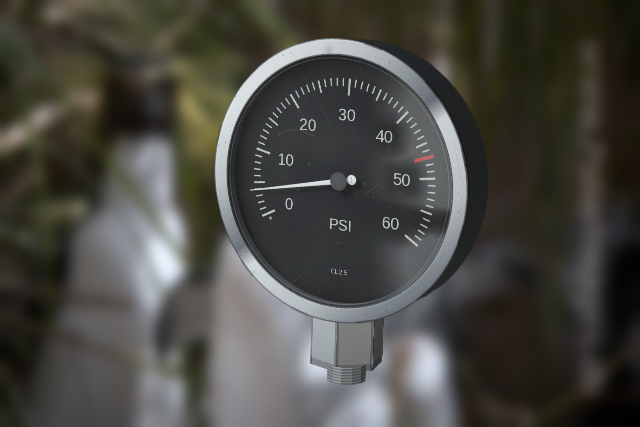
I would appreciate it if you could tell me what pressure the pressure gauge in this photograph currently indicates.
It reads 4 psi
